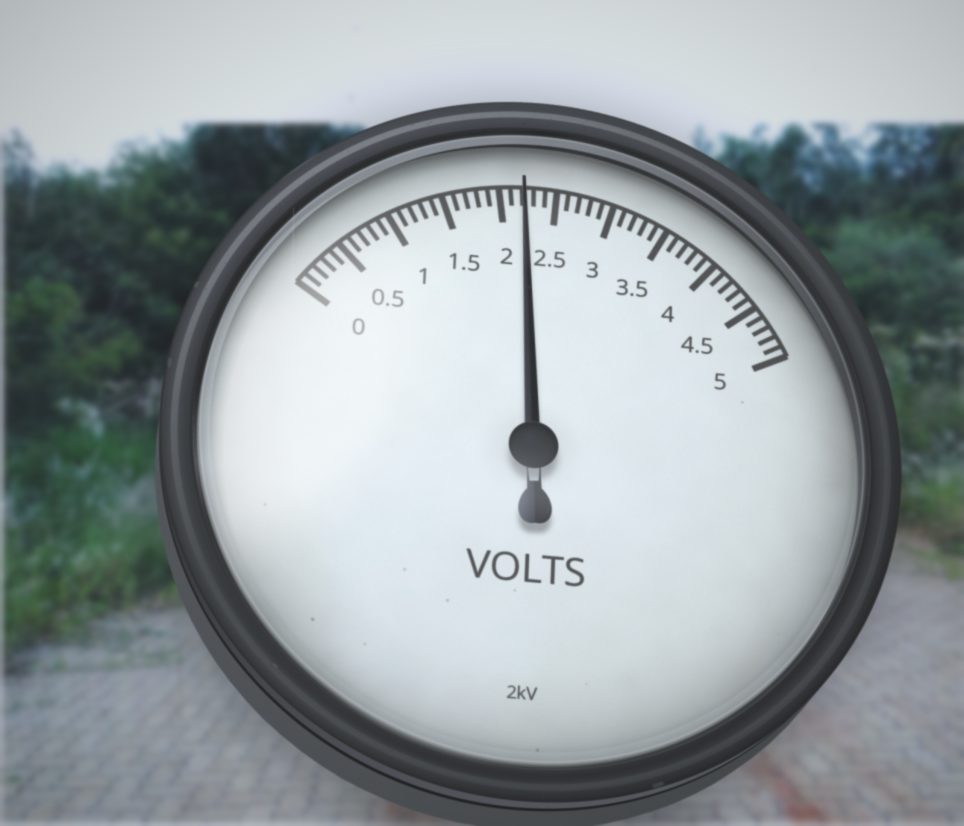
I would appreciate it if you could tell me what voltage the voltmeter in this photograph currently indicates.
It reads 2.2 V
